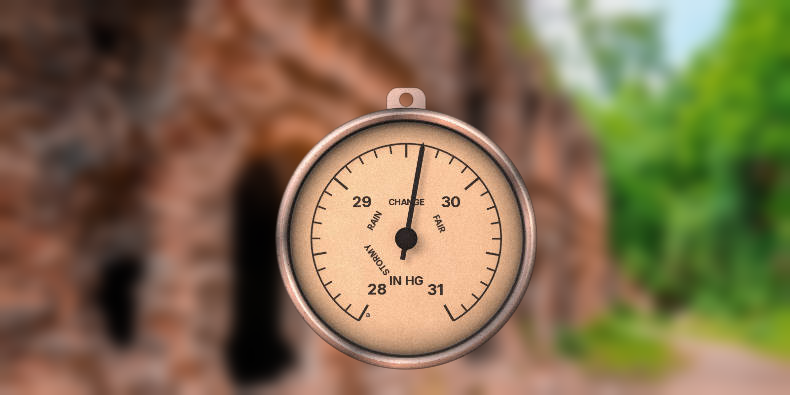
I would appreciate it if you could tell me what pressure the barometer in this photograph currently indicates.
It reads 29.6 inHg
